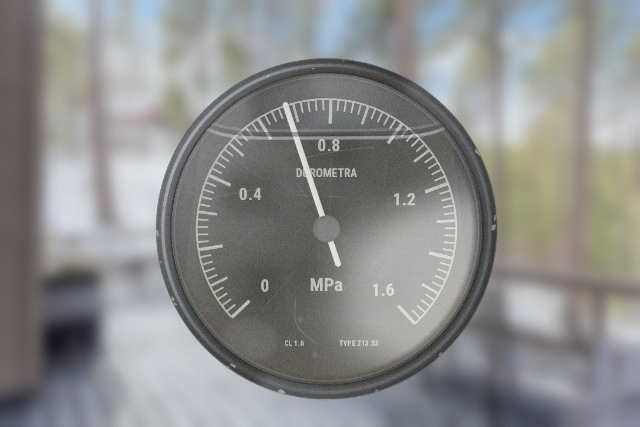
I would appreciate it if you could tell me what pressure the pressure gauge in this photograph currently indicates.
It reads 0.68 MPa
